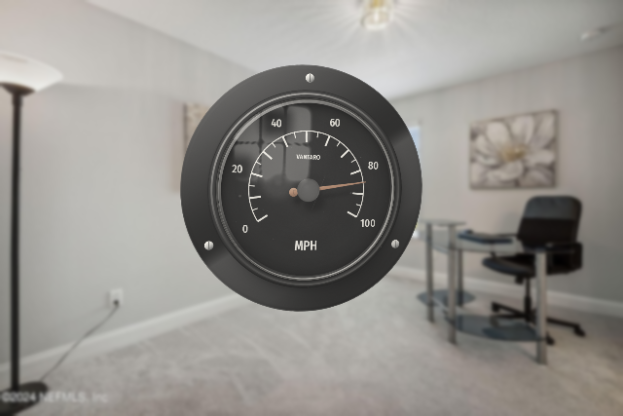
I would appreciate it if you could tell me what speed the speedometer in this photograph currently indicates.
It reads 85 mph
